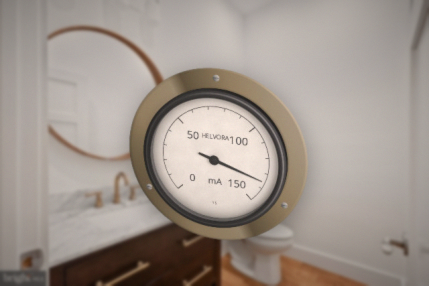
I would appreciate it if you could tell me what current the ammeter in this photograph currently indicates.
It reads 135 mA
